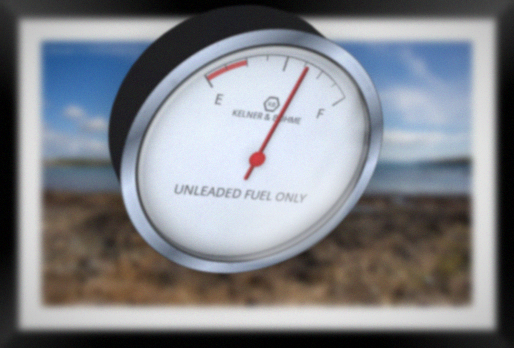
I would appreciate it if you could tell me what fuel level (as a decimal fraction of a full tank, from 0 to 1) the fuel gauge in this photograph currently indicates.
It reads 0.625
